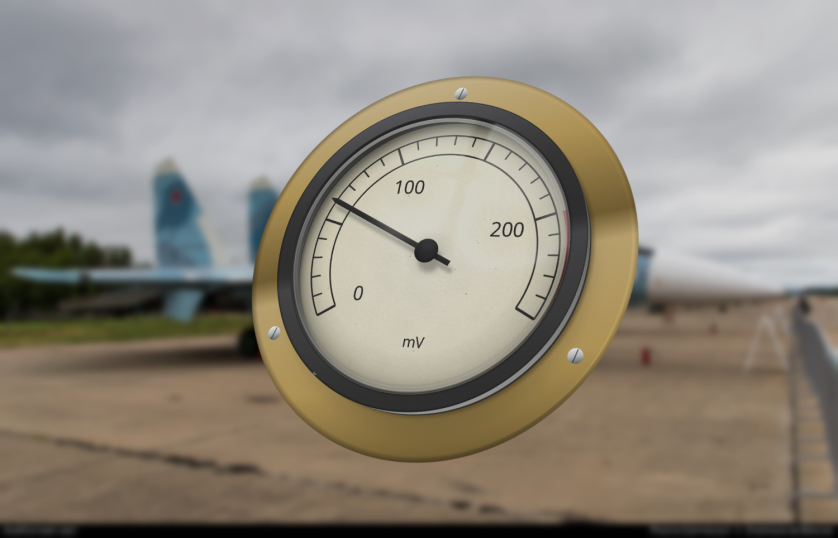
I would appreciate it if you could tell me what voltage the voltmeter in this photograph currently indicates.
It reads 60 mV
